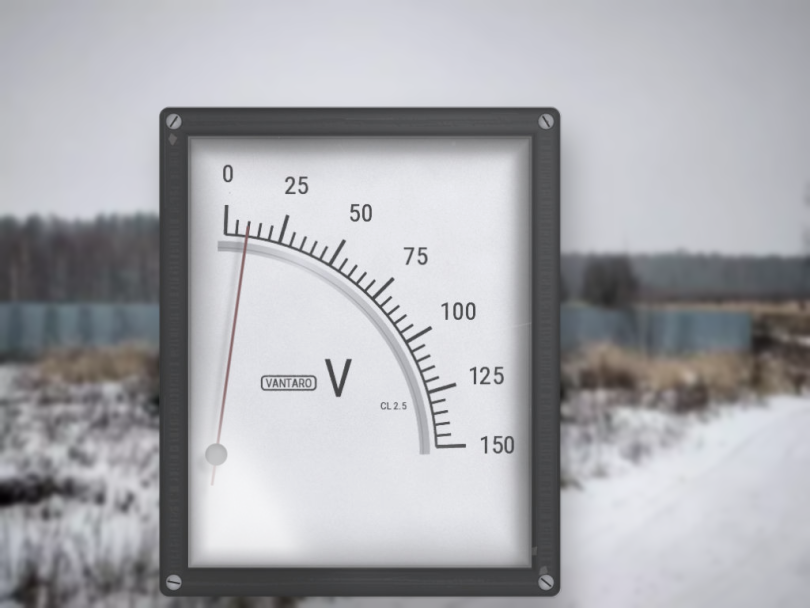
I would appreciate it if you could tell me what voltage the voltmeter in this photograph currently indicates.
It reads 10 V
